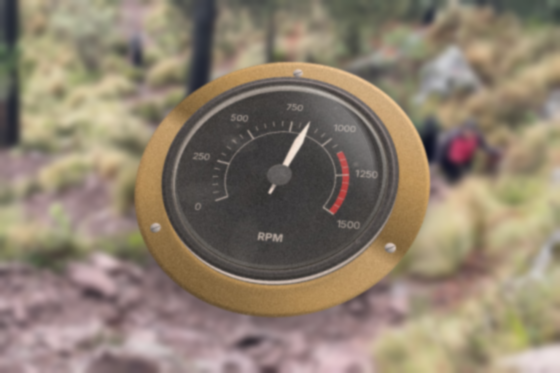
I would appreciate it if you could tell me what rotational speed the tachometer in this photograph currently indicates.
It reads 850 rpm
